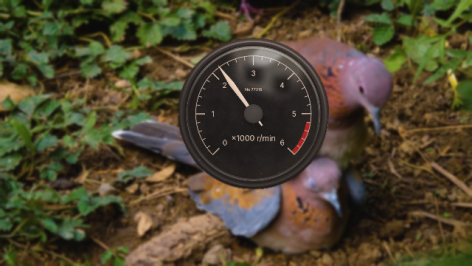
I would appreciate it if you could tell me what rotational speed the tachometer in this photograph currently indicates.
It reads 2200 rpm
